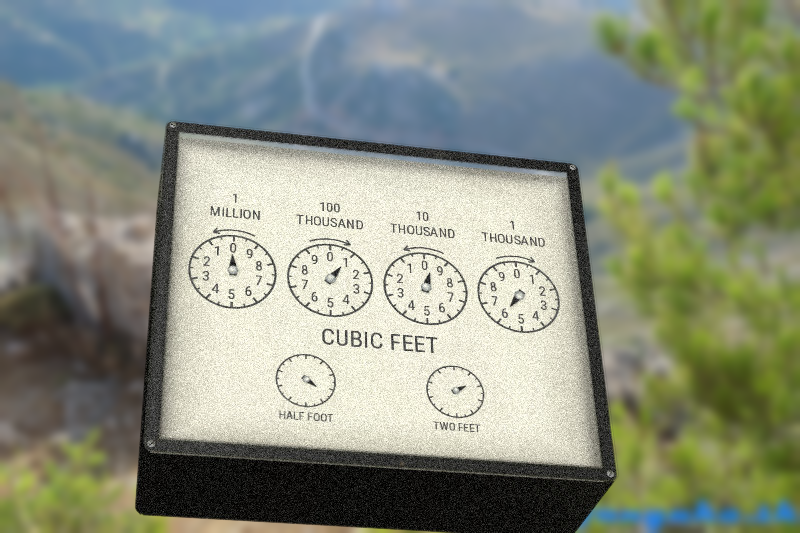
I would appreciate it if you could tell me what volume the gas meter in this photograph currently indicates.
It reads 9600 ft³
